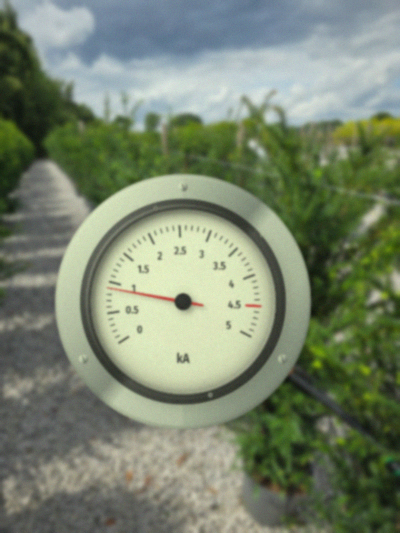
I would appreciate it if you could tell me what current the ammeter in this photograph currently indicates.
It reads 0.9 kA
